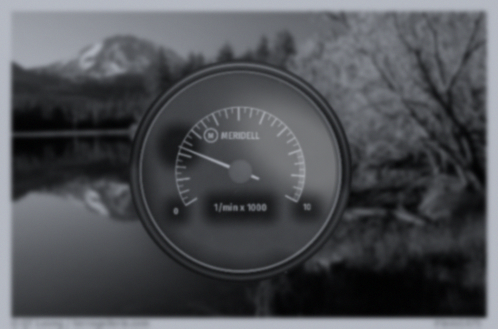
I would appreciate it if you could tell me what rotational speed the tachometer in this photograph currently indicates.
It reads 2250 rpm
